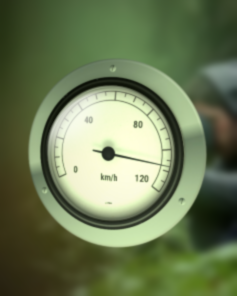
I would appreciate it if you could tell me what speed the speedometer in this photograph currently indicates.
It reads 107.5 km/h
